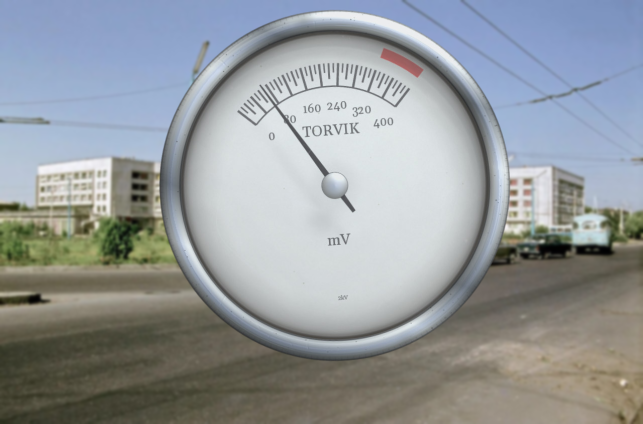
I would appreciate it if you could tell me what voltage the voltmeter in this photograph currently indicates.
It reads 70 mV
